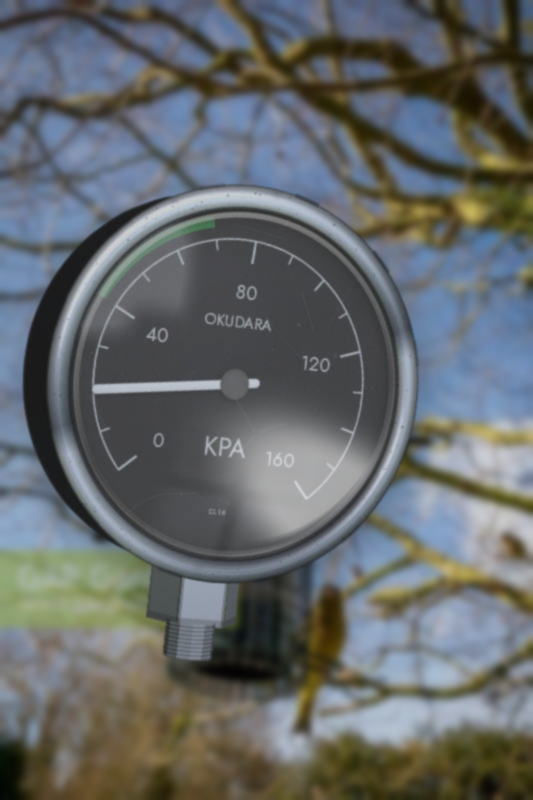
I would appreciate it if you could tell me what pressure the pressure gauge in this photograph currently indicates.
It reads 20 kPa
